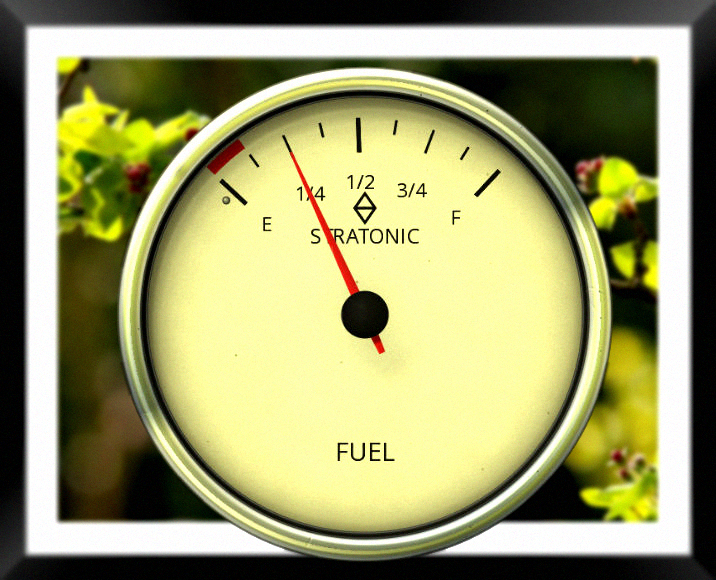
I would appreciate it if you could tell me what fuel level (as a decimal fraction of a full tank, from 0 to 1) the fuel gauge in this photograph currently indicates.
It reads 0.25
